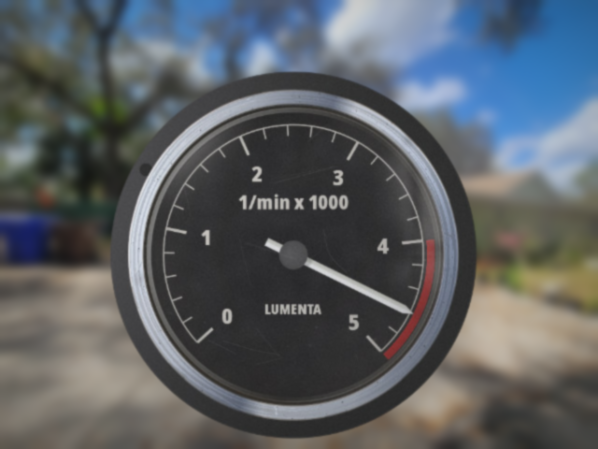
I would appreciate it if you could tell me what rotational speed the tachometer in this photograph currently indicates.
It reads 4600 rpm
